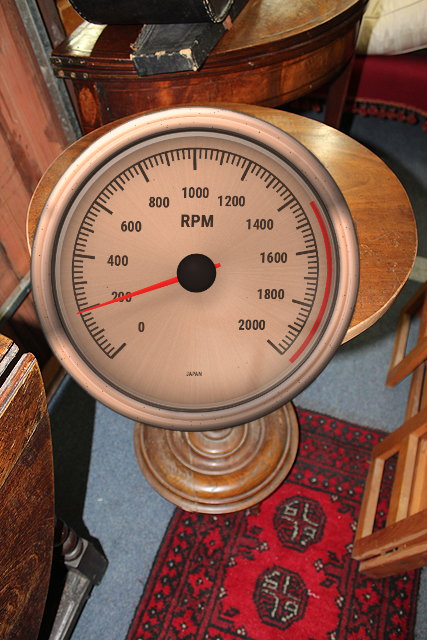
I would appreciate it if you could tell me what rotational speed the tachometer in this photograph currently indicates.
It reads 200 rpm
